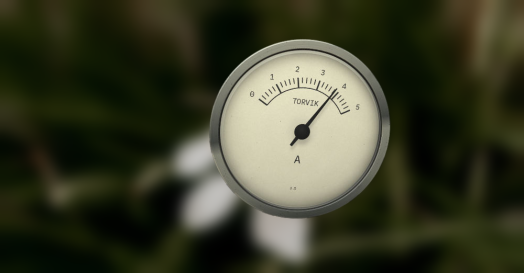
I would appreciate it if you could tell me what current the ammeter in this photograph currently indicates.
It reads 3.8 A
